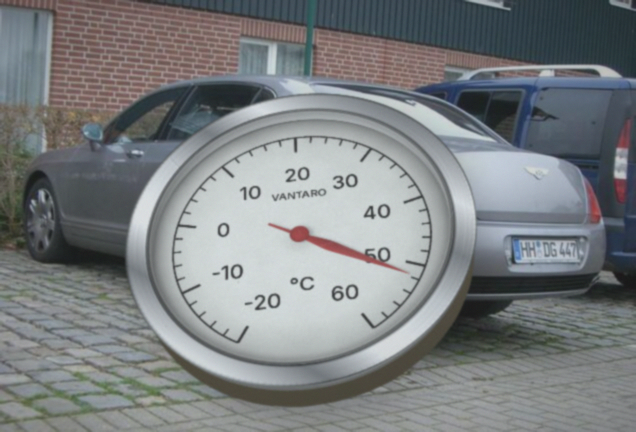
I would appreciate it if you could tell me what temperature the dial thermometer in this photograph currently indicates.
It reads 52 °C
